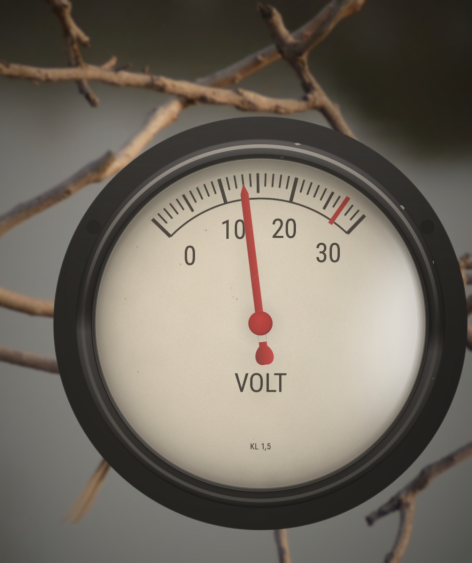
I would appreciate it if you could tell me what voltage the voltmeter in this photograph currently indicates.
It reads 13 V
